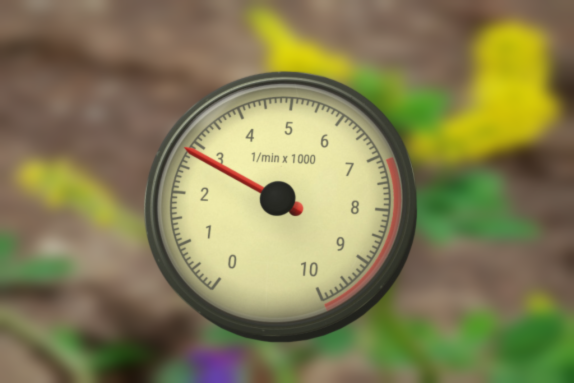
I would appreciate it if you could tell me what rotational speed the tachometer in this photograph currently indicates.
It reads 2800 rpm
